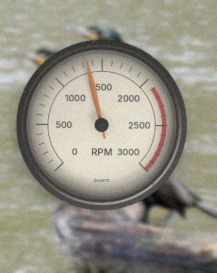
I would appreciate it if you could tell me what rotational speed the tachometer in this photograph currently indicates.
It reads 1350 rpm
